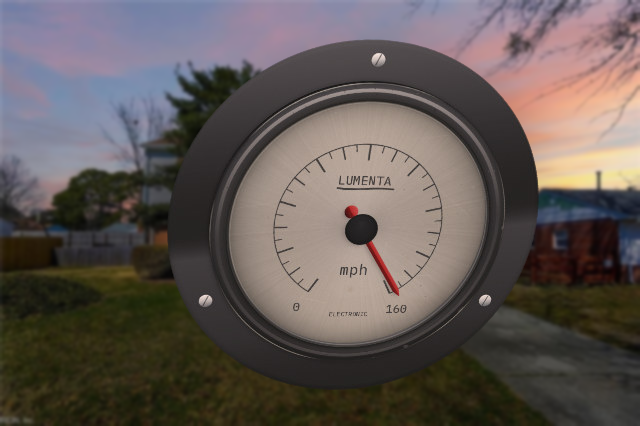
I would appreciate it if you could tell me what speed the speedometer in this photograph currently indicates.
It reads 157.5 mph
